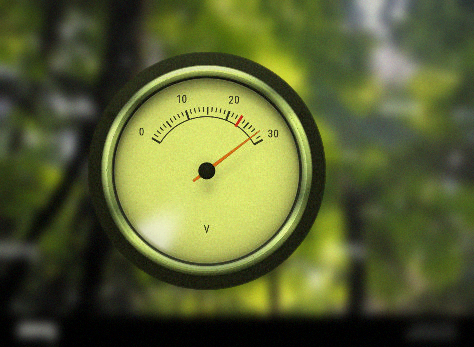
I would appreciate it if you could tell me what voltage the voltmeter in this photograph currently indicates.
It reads 28 V
